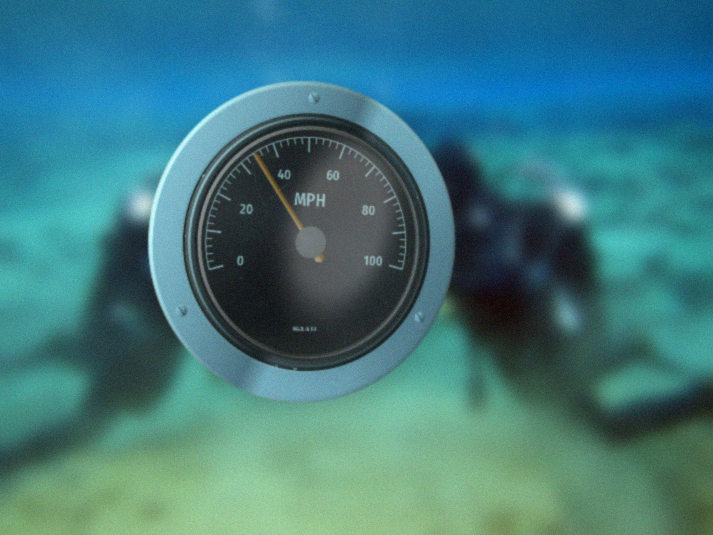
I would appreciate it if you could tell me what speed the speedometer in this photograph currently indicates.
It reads 34 mph
